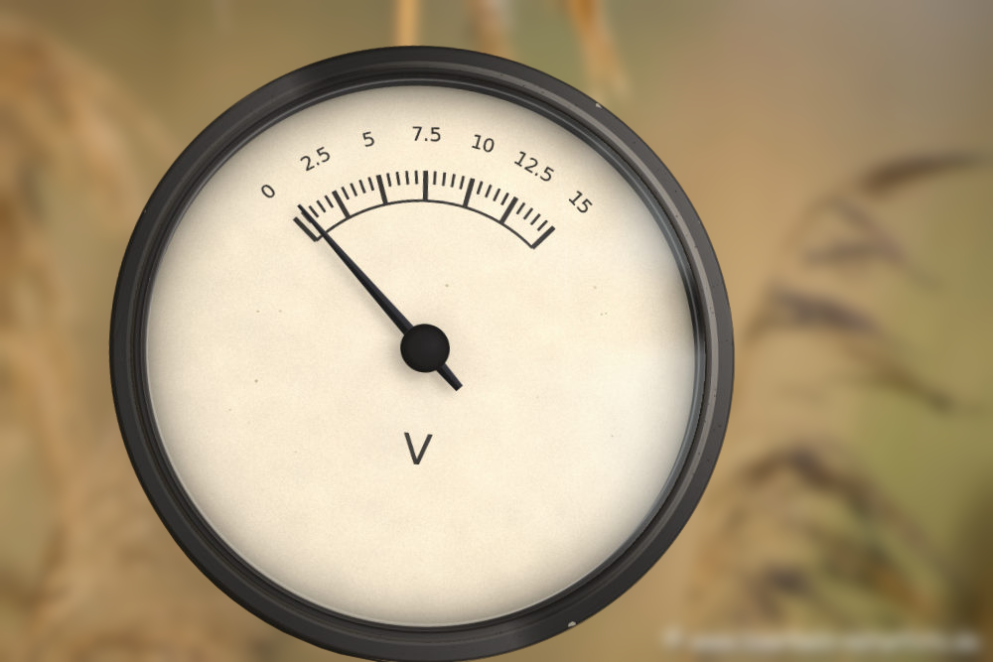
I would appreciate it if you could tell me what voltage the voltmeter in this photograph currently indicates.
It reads 0.5 V
